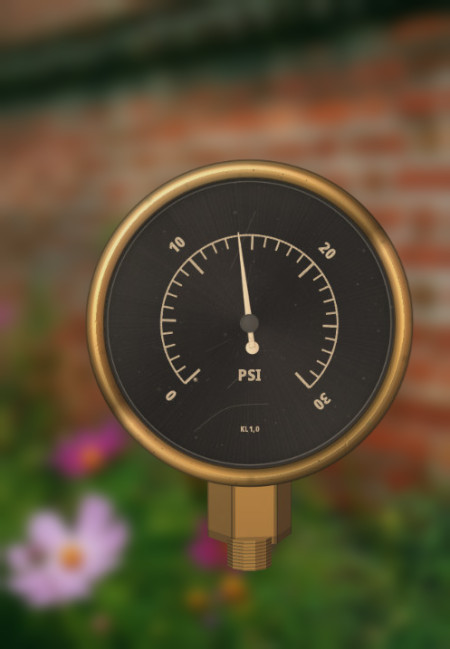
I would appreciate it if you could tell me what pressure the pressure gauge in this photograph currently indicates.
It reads 14 psi
